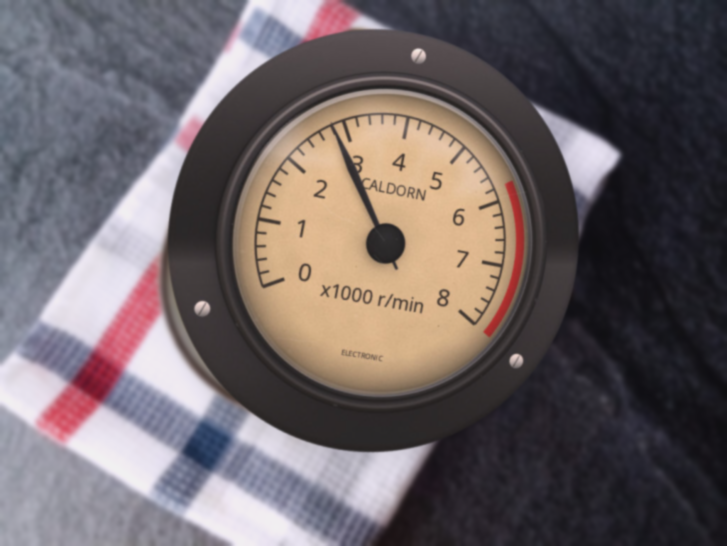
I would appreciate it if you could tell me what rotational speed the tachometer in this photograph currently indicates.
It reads 2800 rpm
